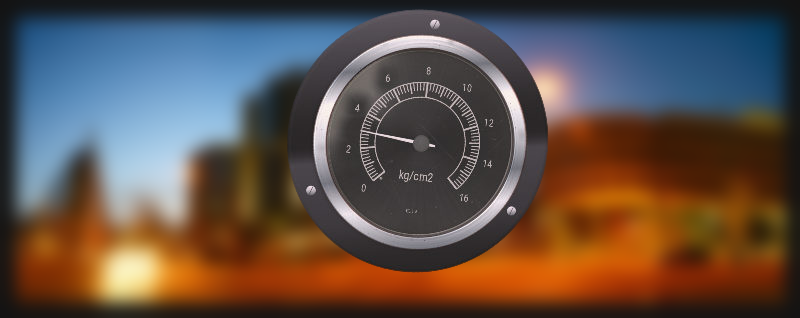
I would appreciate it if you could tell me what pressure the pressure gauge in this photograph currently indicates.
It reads 3 kg/cm²
